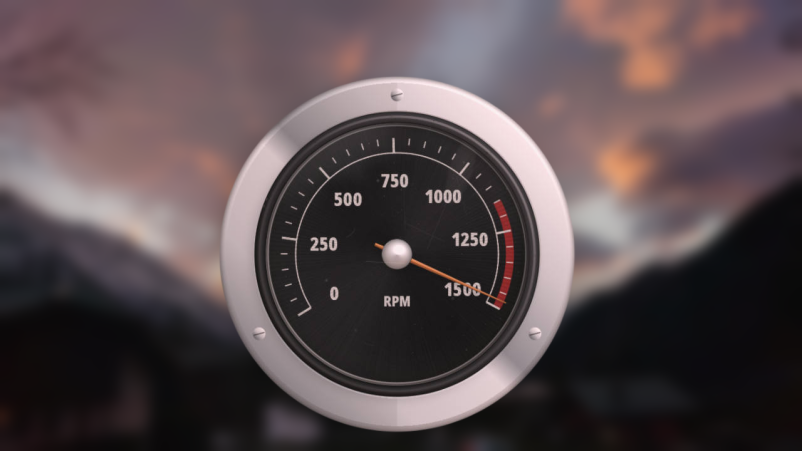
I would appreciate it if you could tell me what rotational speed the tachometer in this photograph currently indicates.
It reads 1475 rpm
